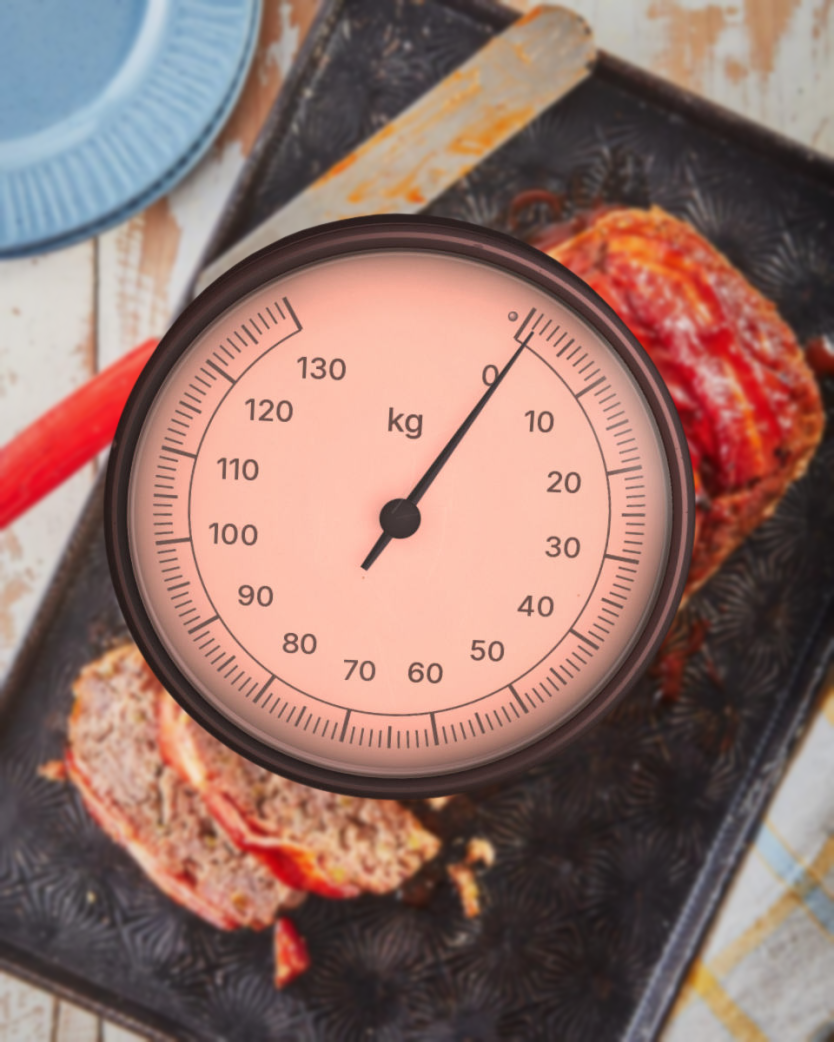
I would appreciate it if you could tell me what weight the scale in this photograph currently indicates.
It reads 1 kg
